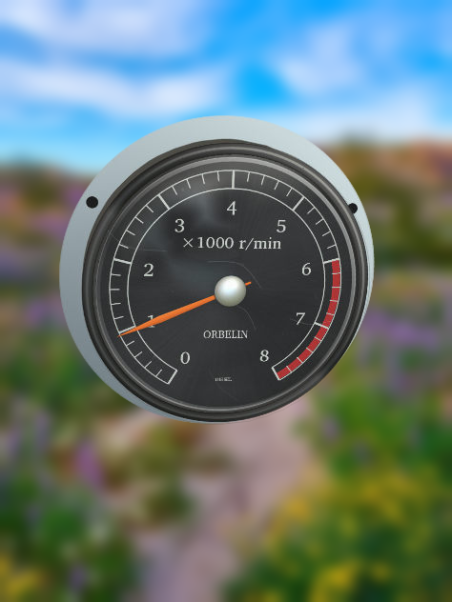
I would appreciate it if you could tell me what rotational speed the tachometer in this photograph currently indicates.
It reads 1000 rpm
